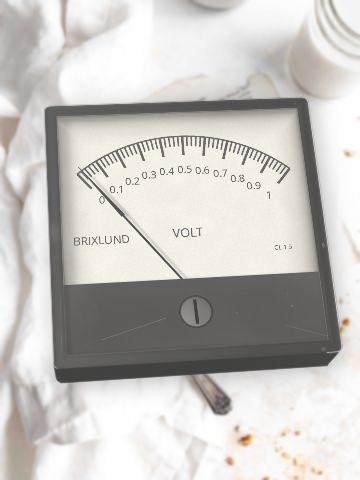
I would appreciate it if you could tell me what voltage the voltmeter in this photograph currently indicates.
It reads 0.02 V
